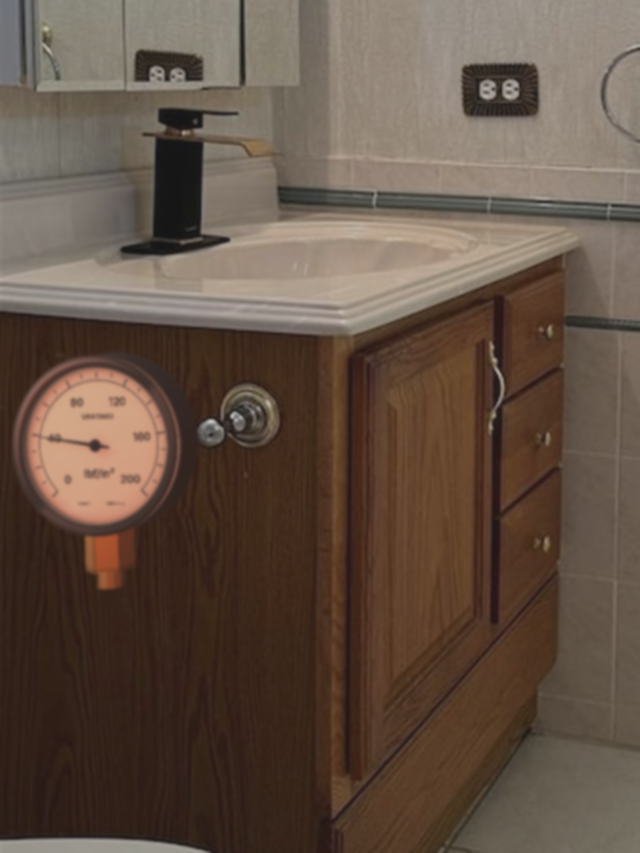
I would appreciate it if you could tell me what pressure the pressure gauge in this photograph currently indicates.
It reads 40 psi
